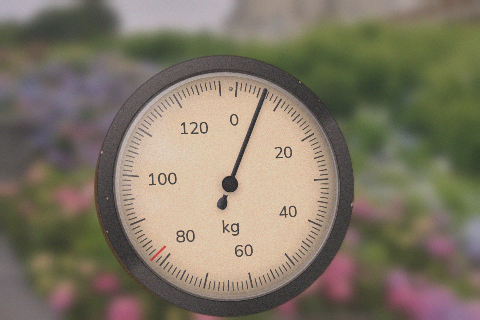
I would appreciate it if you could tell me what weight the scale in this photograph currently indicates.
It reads 6 kg
